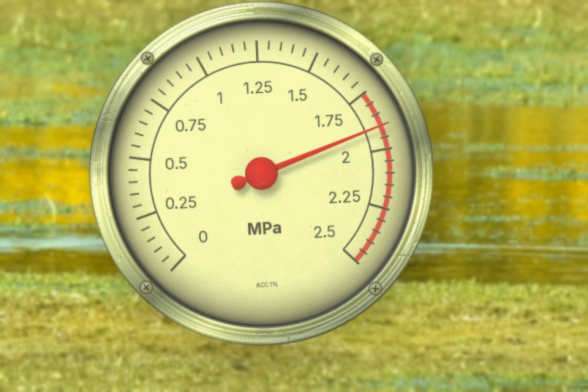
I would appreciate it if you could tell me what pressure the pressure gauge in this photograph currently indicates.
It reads 1.9 MPa
